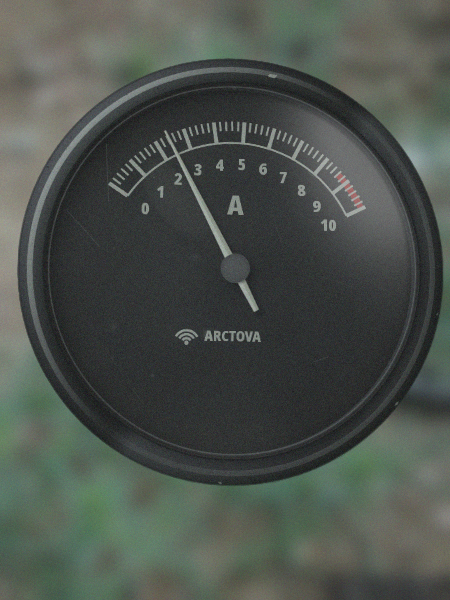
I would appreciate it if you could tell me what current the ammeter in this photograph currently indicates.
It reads 2.4 A
